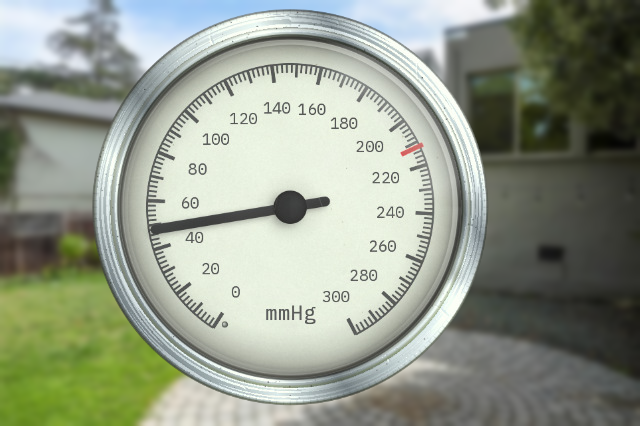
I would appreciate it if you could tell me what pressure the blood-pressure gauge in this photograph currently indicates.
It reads 48 mmHg
